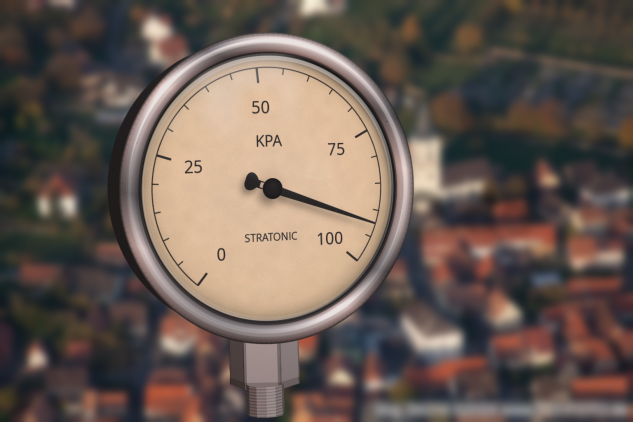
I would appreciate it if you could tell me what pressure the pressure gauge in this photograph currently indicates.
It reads 92.5 kPa
